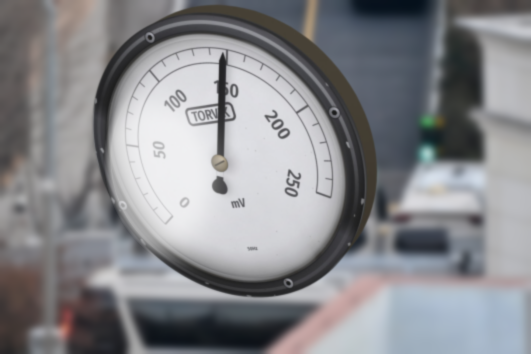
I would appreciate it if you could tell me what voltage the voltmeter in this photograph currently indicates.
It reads 150 mV
